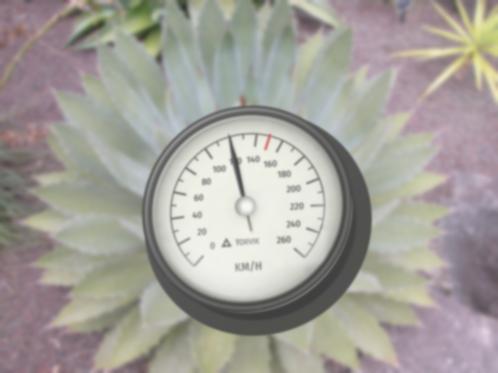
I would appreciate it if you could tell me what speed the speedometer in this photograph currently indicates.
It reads 120 km/h
